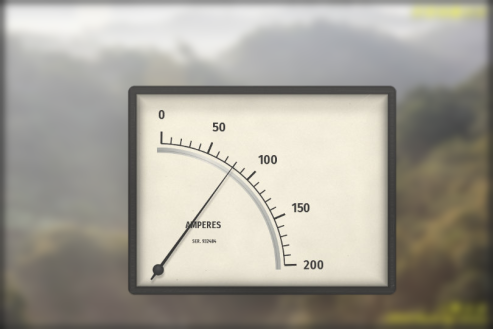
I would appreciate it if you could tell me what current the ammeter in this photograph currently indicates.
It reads 80 A
